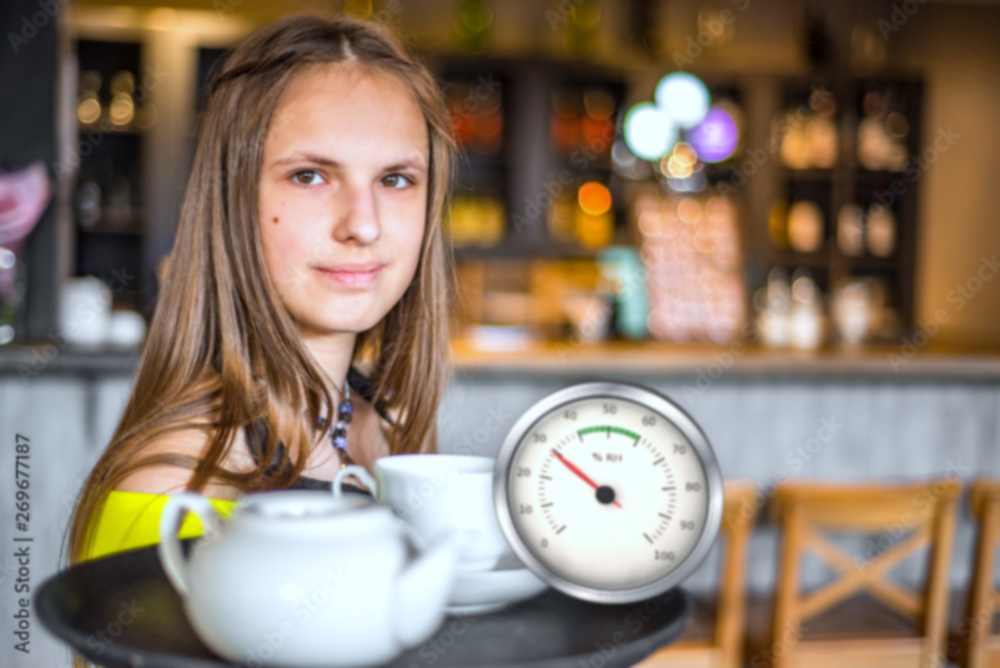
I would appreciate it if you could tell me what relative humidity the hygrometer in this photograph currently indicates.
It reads 30 %
